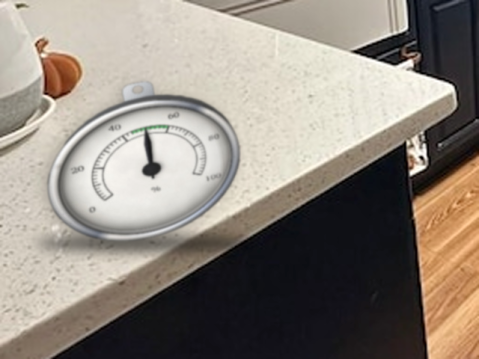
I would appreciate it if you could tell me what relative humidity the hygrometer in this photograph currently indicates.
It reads 50 %
